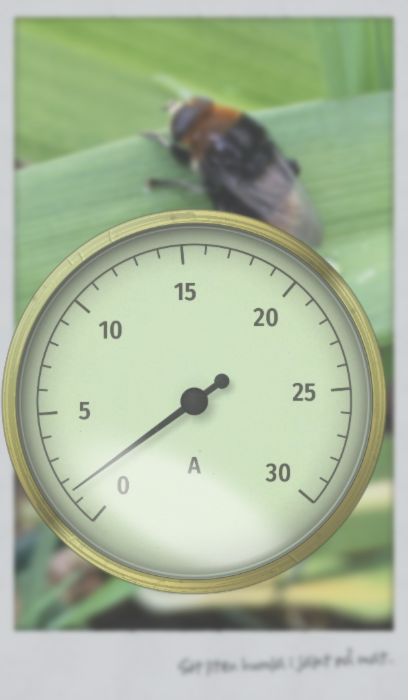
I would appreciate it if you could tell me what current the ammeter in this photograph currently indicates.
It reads 1.5 A
